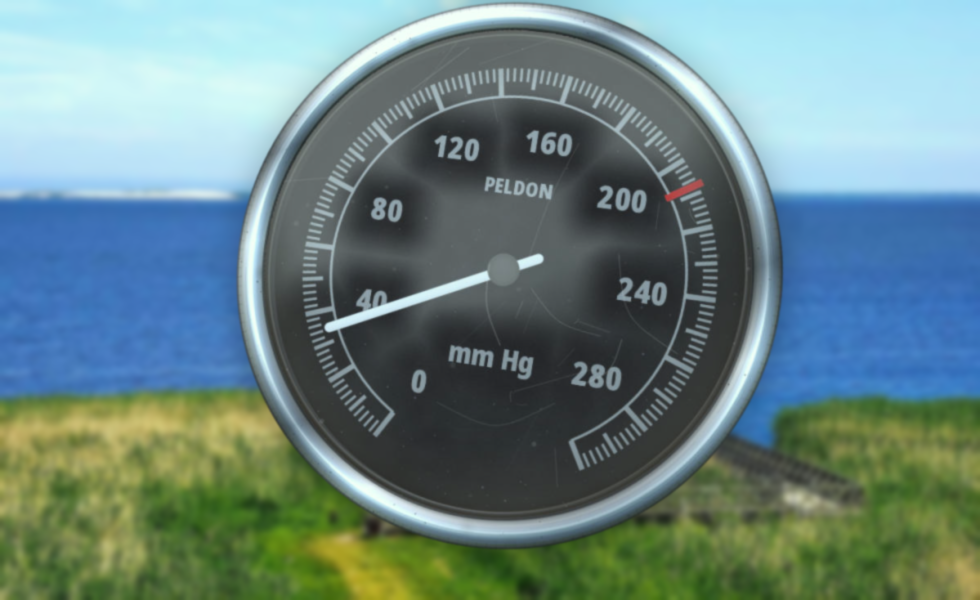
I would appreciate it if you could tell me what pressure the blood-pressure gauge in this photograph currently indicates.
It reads 34 mmHg
